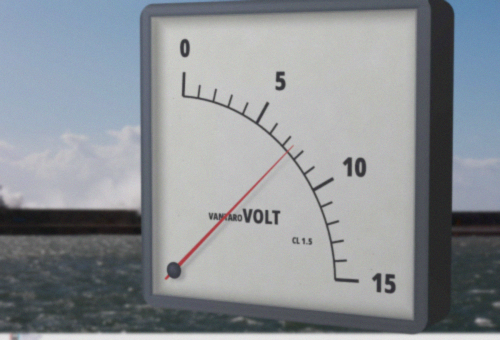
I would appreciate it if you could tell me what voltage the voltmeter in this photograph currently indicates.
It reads 7.5 V
